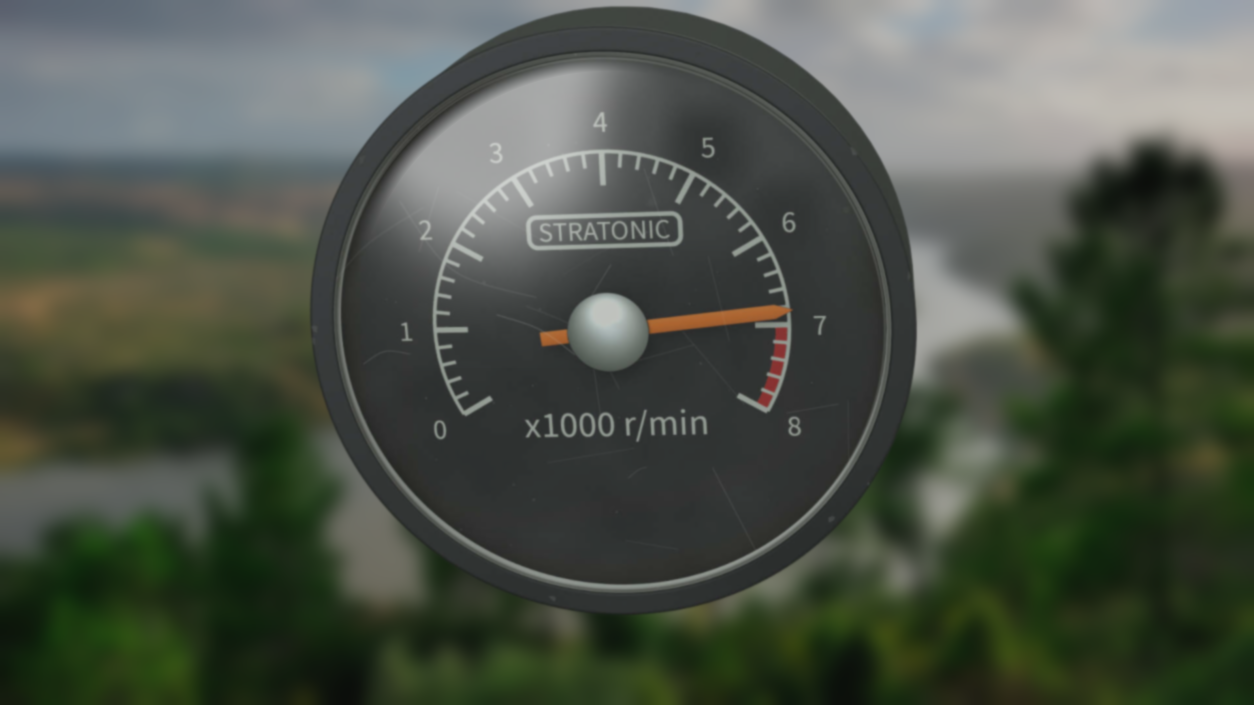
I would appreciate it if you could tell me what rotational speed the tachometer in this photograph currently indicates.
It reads 6800 rpm
